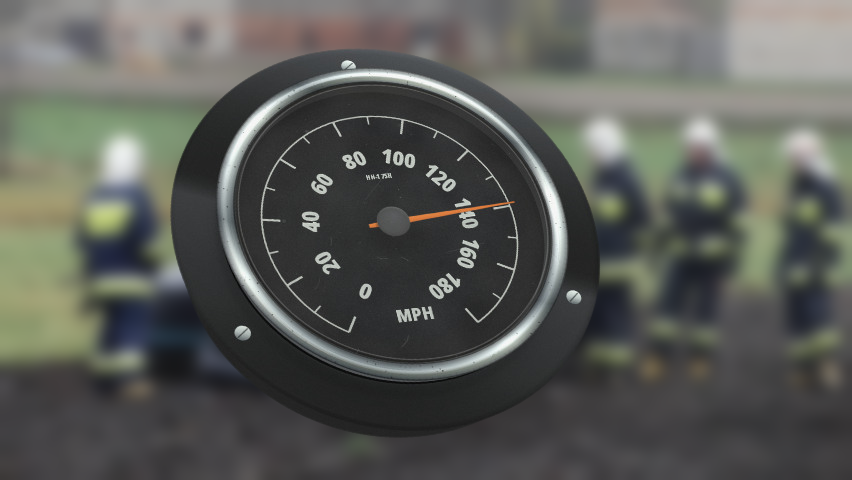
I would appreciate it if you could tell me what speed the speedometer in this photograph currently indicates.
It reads 140 mph
